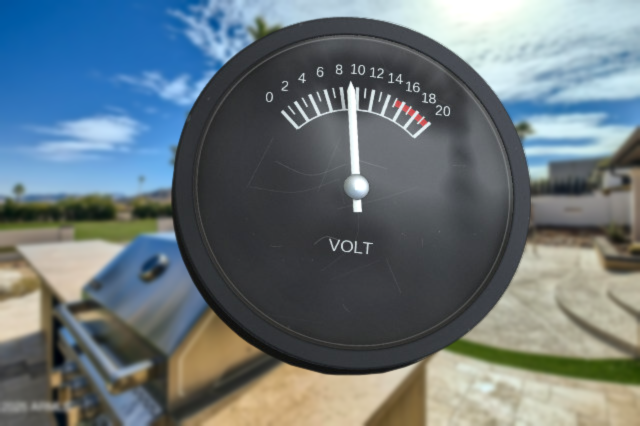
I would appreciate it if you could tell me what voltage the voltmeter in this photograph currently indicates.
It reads 9 V
